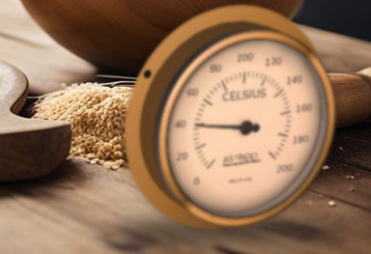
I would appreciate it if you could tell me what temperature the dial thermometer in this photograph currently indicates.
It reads 40 °C
